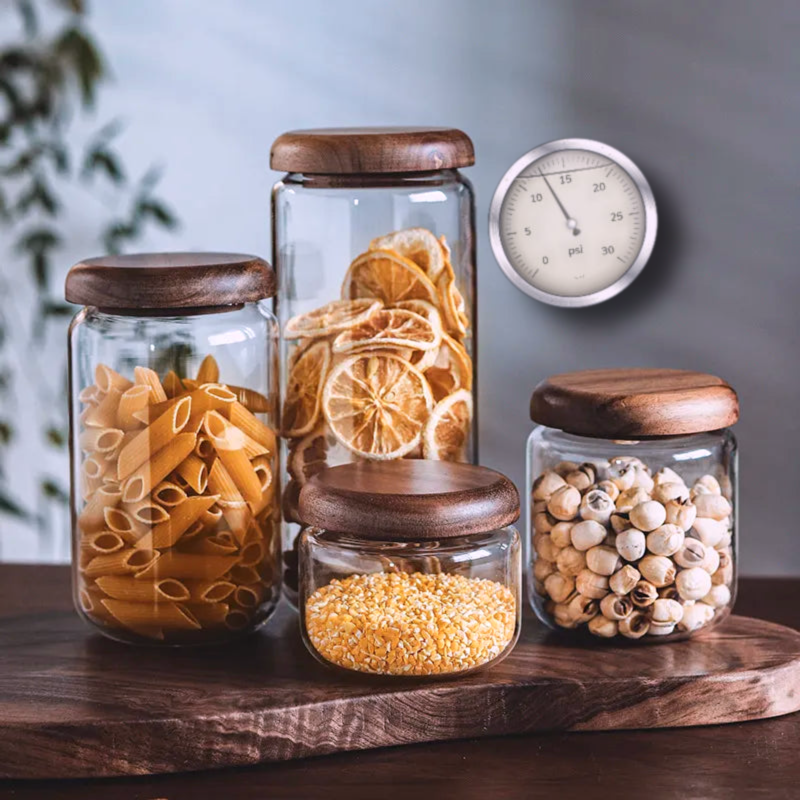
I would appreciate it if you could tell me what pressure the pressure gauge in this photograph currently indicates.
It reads 12.5 psi
